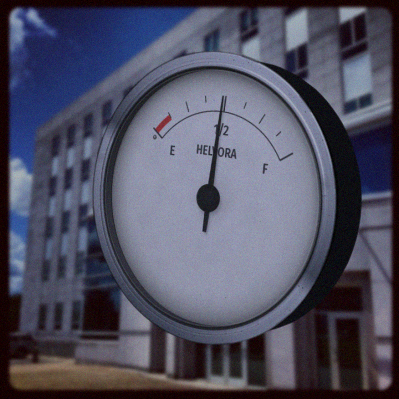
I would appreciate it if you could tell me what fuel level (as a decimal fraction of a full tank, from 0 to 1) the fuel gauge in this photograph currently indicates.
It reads 0.5
